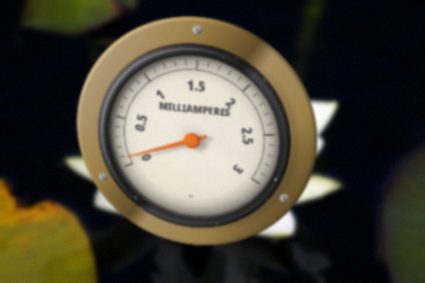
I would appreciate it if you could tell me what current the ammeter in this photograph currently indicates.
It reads 0.1 mA
